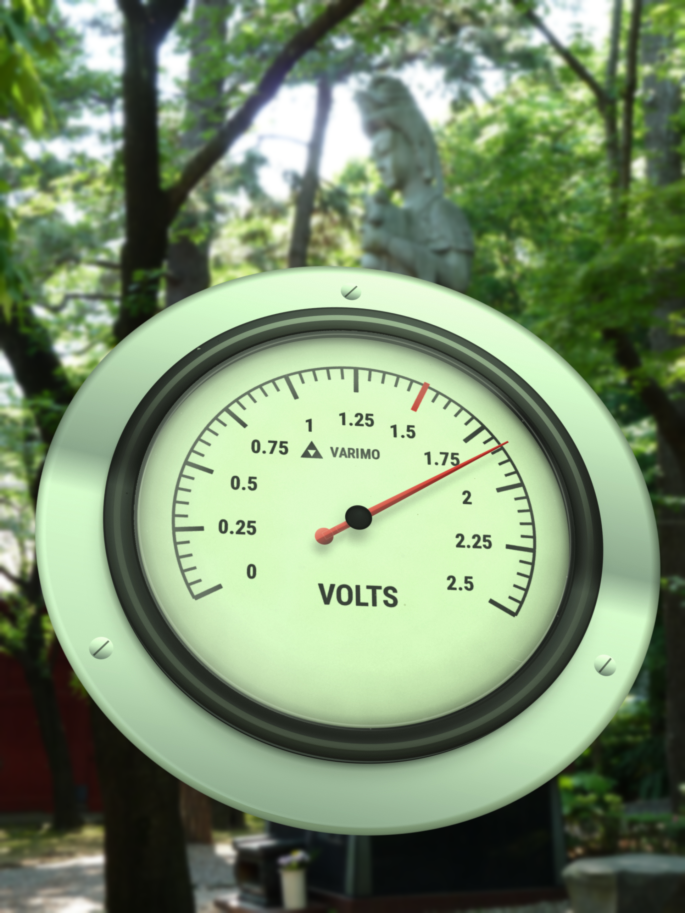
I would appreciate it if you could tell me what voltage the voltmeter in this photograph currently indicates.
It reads 1.85 V
